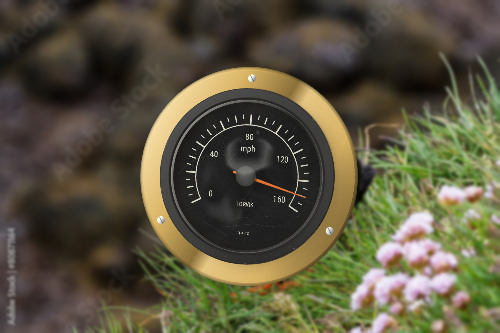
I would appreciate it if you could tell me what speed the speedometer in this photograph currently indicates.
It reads 150 mph
